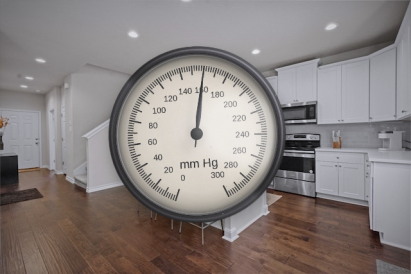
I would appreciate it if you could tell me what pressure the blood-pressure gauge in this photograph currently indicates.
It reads 160 mmHg
